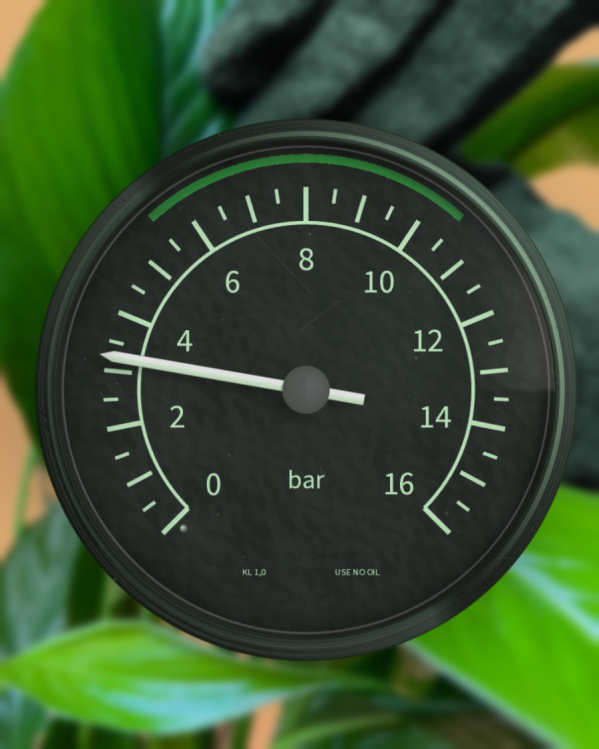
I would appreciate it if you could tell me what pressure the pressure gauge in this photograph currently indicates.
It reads 3.25 bar
